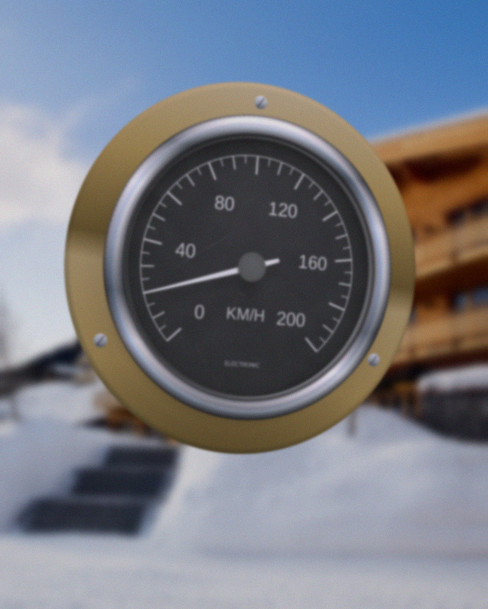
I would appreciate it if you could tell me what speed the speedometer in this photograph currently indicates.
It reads 20 km/h
